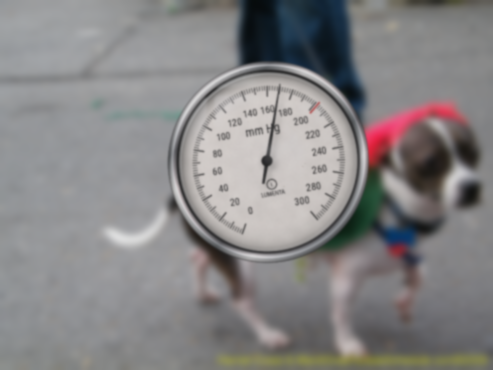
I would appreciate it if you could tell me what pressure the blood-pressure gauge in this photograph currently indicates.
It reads 170 mmHg
